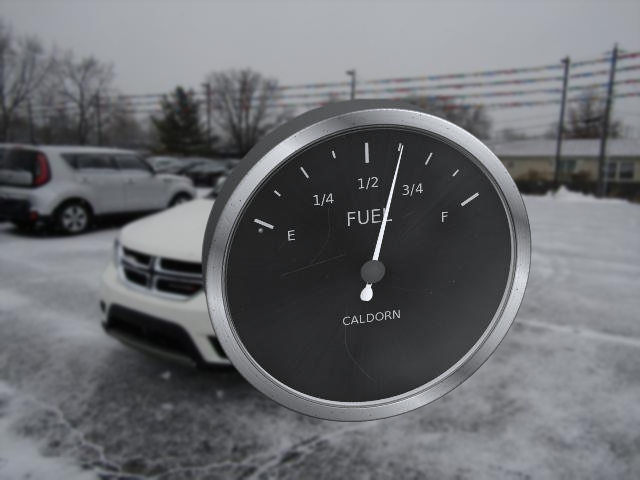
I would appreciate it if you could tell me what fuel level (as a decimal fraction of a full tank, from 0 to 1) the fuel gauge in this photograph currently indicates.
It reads 0.625
